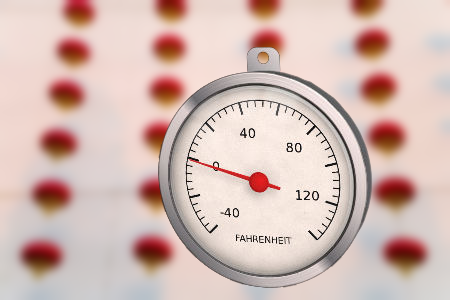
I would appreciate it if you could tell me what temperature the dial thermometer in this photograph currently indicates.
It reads 0 °F
